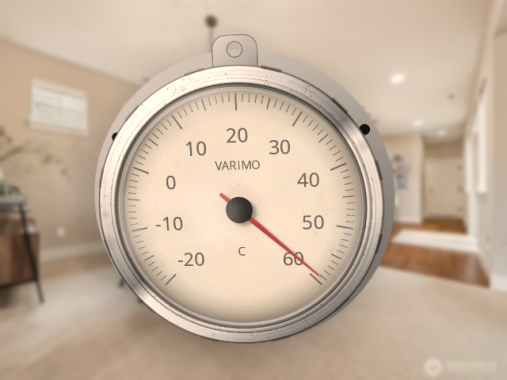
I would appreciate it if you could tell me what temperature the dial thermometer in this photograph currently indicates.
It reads 59 °C
